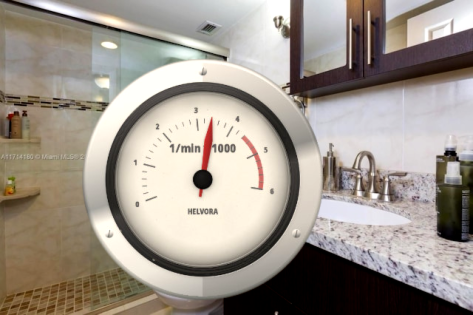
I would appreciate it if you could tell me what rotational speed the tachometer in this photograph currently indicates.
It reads 3400 rpm
